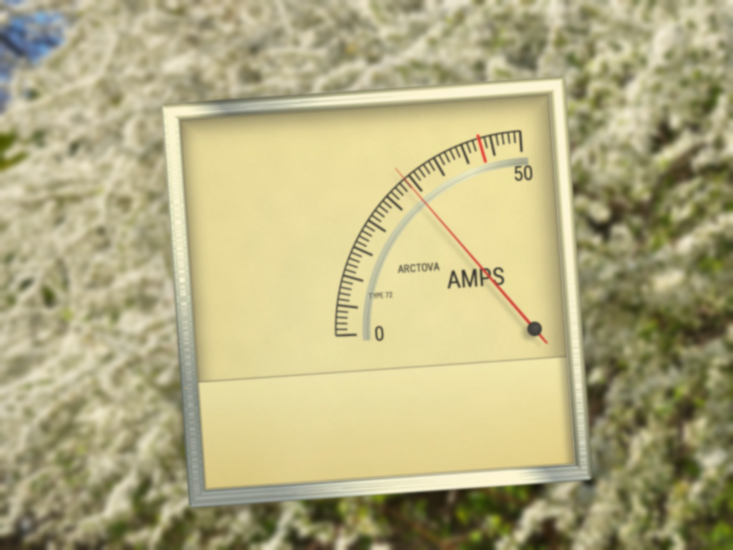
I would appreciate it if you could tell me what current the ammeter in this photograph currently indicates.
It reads 29 A
